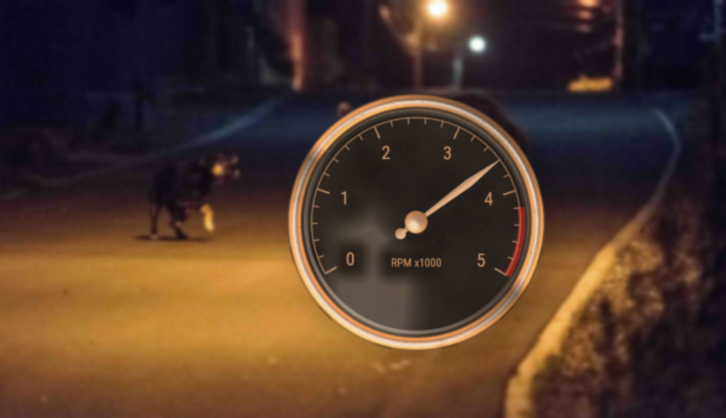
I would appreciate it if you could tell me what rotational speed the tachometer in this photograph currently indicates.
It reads 3600 rpm
